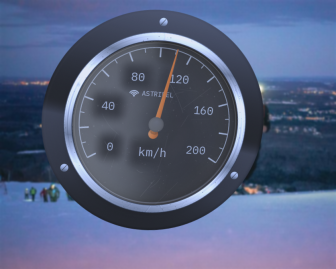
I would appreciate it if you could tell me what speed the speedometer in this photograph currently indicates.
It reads 110 km/h
